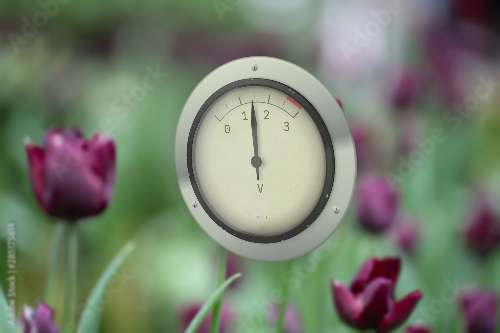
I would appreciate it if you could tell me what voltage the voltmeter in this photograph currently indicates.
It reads 1.5 V
